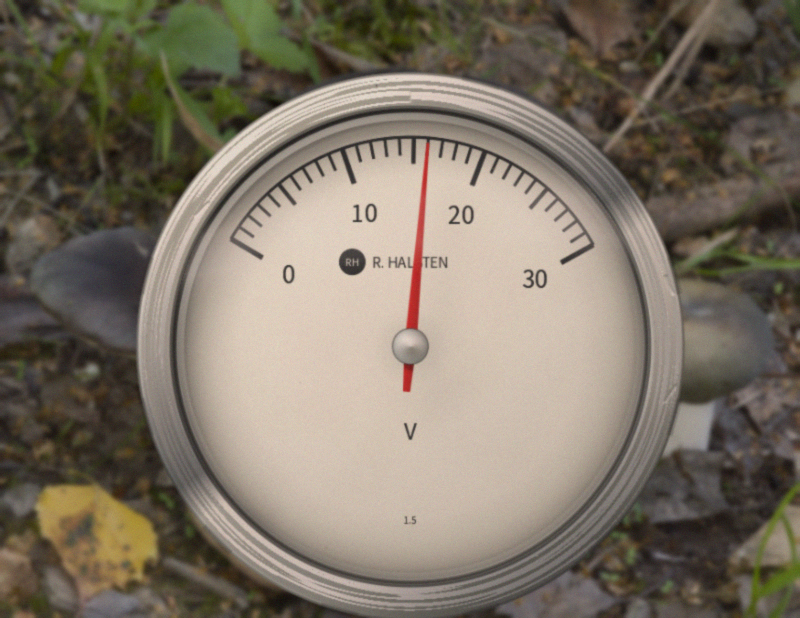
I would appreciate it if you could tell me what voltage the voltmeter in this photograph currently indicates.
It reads 16 V
